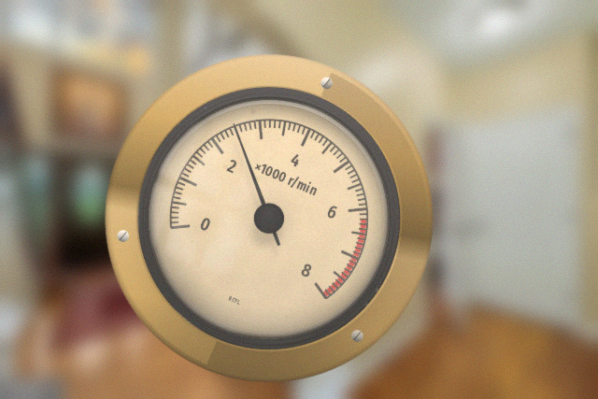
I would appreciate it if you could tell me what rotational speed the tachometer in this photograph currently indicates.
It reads 2500 rpm
